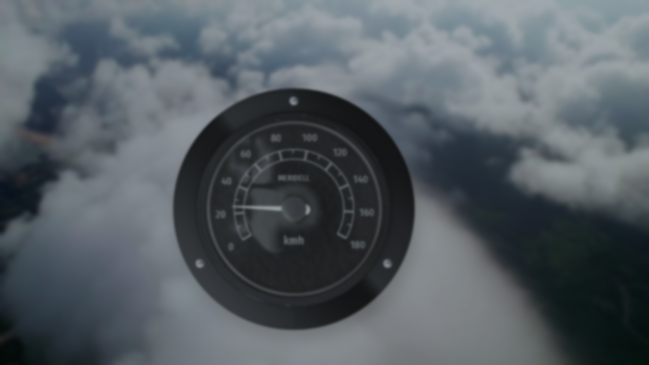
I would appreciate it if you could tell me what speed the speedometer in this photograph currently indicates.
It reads 25 km/h
